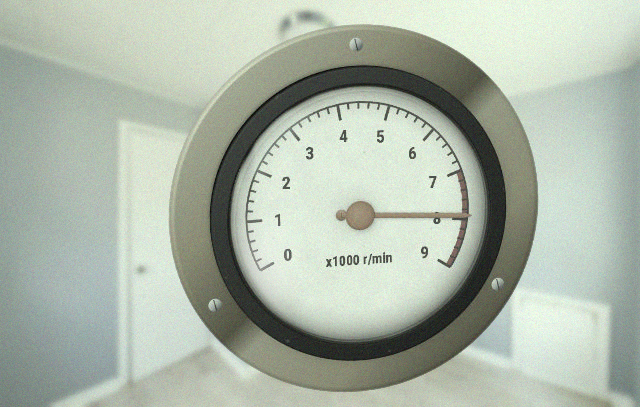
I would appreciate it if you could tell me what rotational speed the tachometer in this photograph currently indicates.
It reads 7900 rpm
